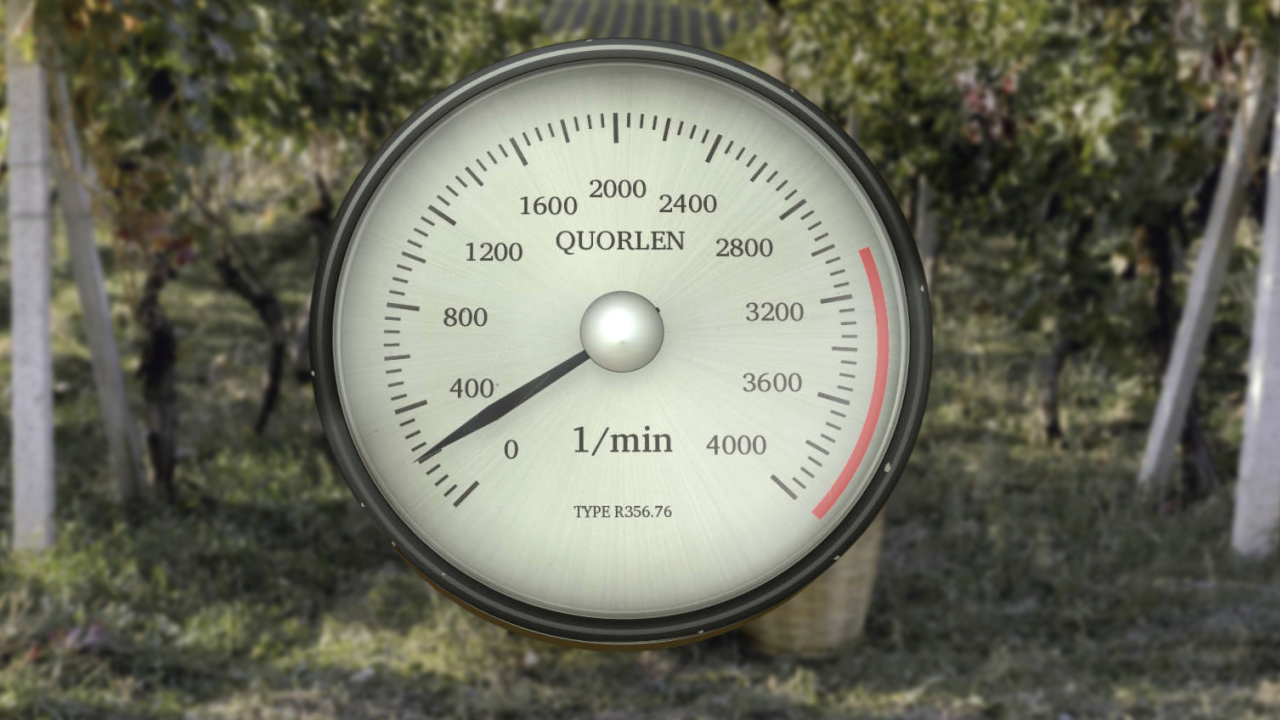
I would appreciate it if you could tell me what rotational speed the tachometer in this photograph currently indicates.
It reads 200 rpm
